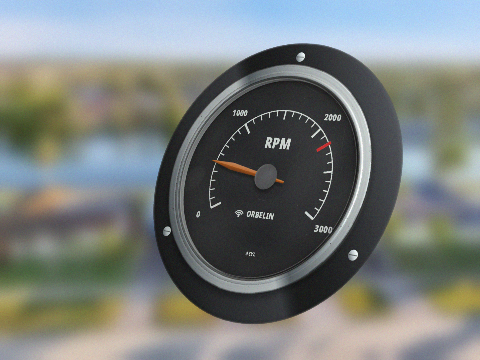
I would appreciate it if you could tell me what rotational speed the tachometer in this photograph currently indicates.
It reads 500 rpm
